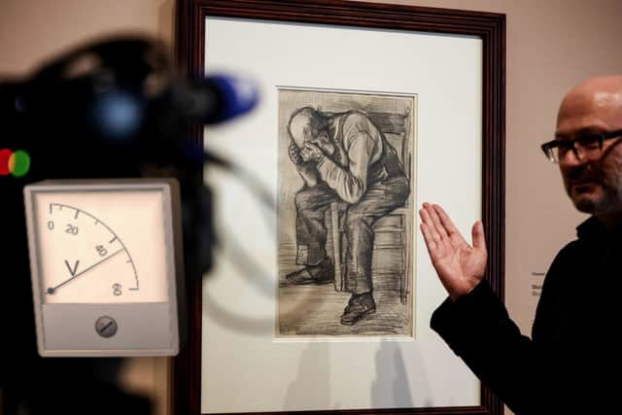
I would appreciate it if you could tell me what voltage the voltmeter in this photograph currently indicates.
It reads 45 V
